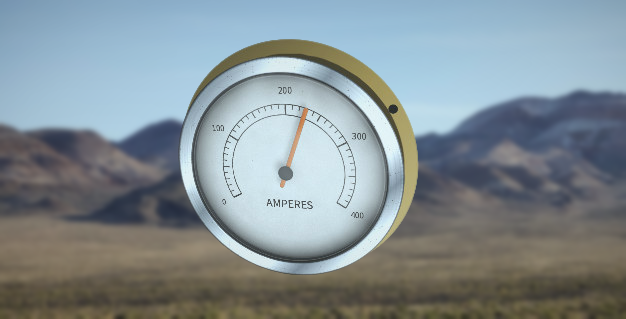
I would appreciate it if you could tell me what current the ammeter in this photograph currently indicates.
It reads 230 A
